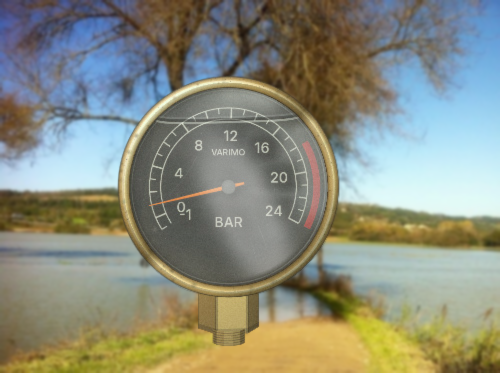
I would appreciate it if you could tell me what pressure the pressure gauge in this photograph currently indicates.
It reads 1 bar
